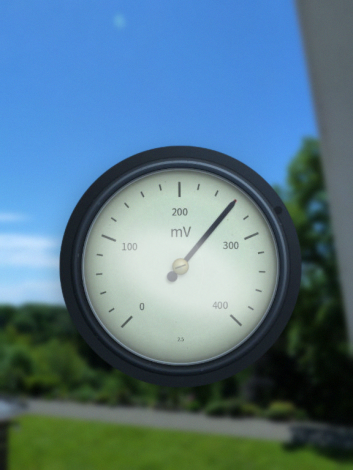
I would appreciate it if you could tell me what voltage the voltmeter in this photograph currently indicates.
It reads 260 mV
